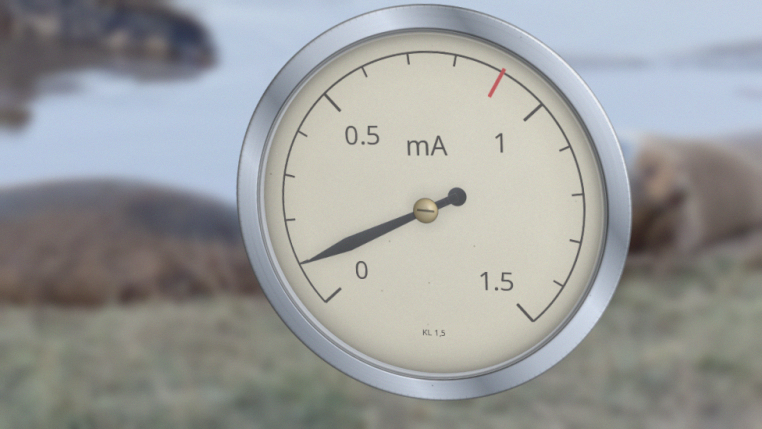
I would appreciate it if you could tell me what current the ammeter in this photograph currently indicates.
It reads 0.1 mA
